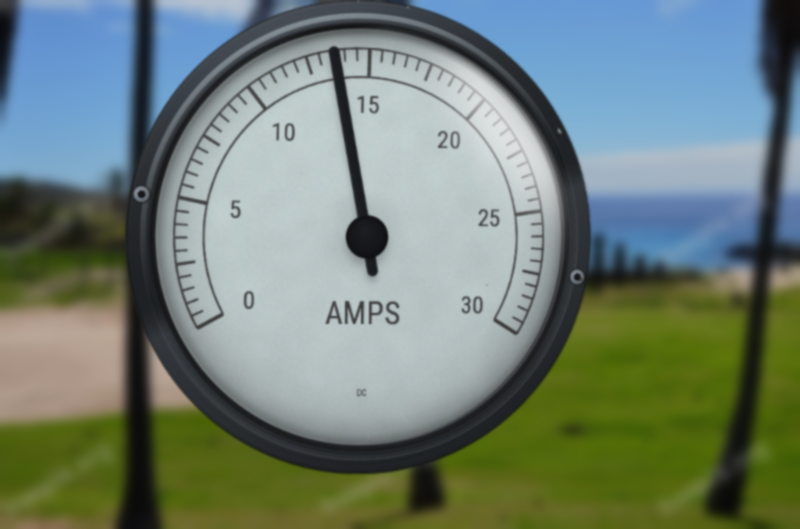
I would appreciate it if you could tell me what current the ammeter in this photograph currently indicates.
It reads 13.5 A
